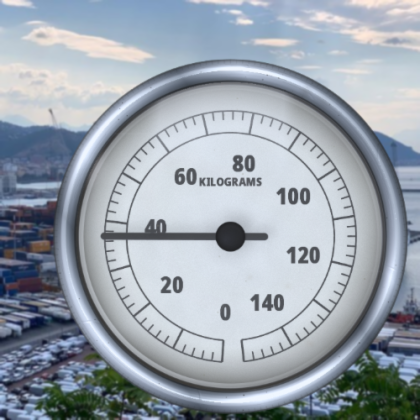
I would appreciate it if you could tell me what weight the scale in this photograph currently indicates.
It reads 37 kg
